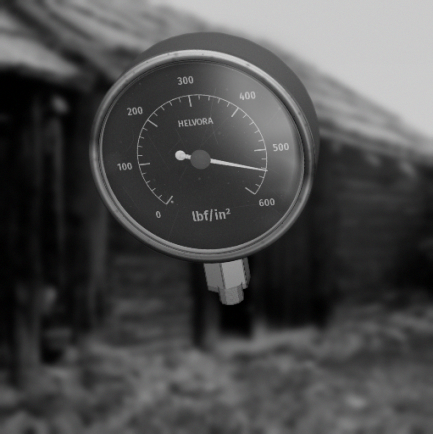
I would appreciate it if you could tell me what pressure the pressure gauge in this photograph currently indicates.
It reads 540 psi
